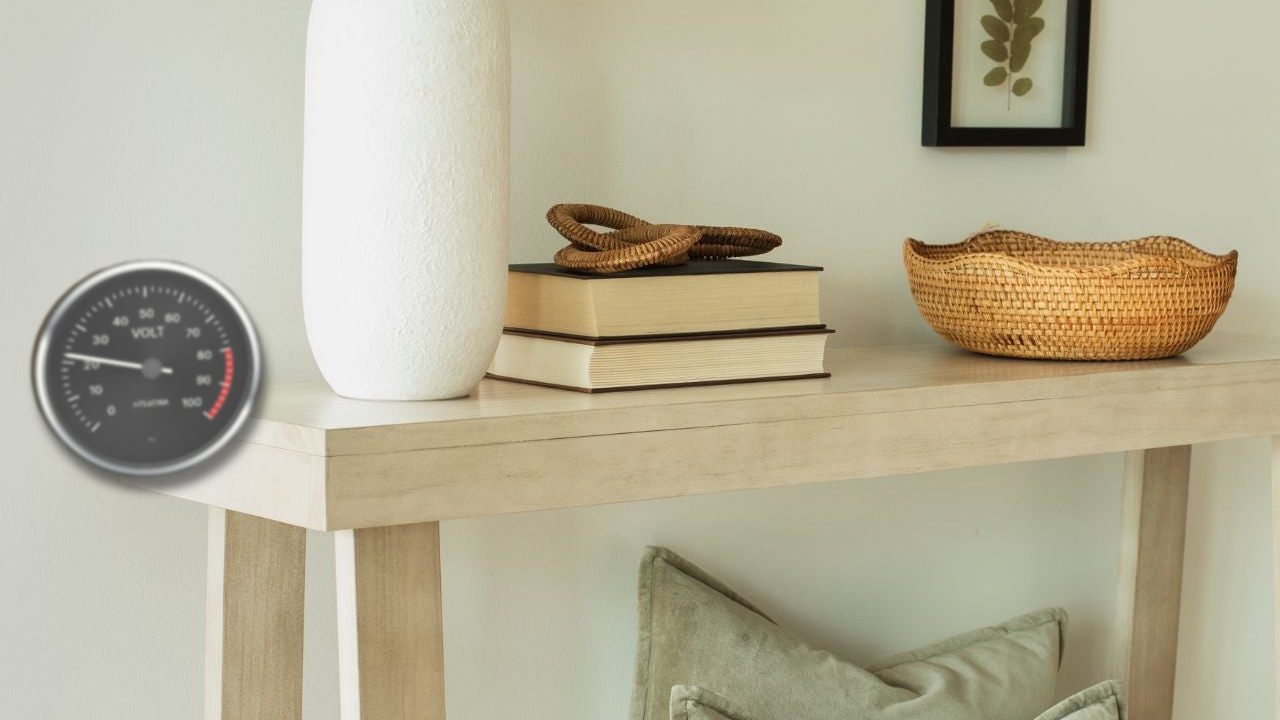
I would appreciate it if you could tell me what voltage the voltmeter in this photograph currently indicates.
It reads 22 V
